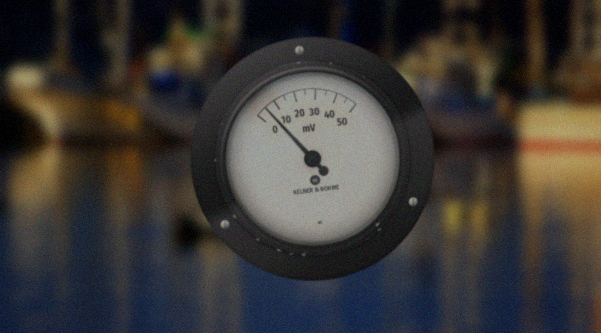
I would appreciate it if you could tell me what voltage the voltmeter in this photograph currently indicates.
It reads 5 mV
